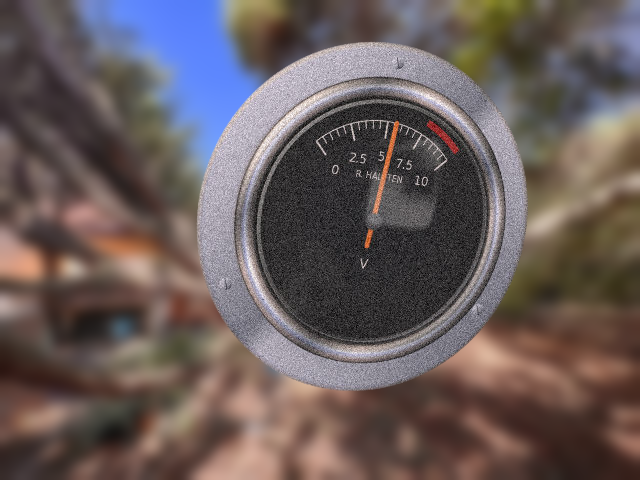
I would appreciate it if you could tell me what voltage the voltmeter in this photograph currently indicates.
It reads 5.5 V
